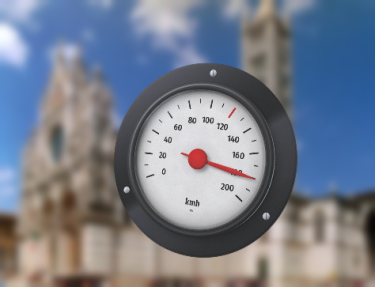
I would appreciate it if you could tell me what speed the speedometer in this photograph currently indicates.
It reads 180 km/h
